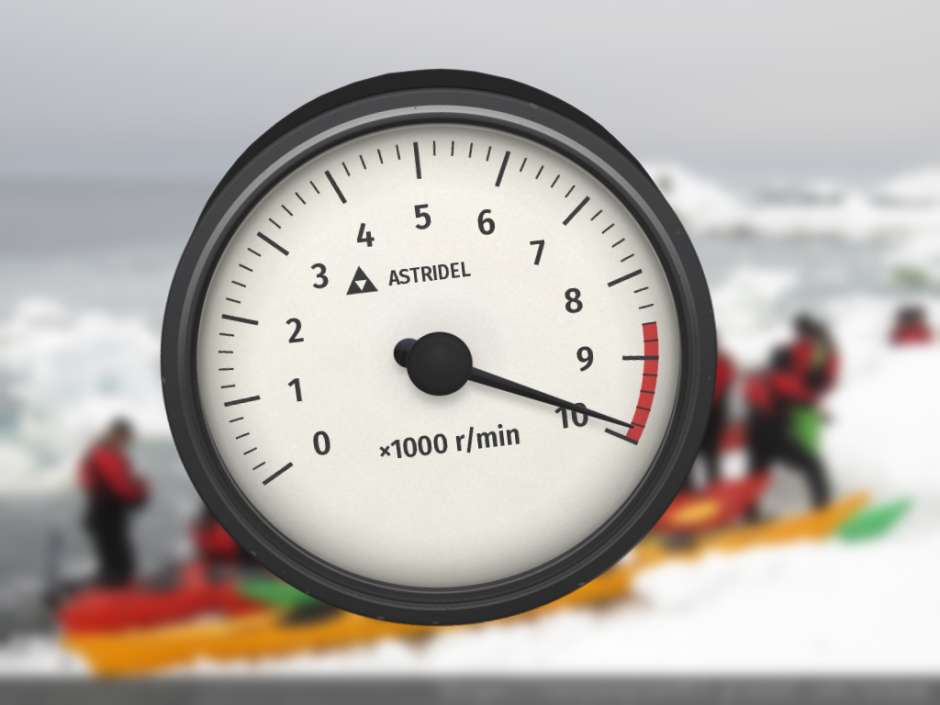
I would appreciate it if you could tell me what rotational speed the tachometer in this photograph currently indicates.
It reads 9800 rpm
